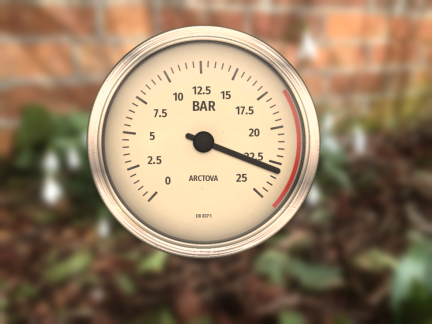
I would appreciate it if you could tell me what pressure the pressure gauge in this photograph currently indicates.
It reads 23 bar
